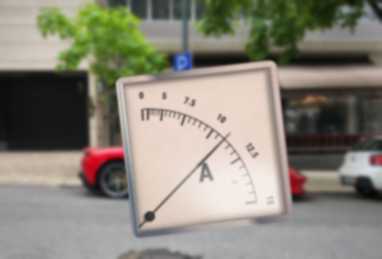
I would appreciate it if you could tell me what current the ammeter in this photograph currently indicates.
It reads 11 A
